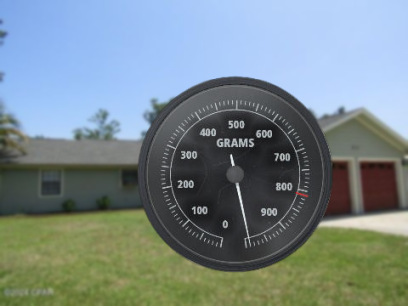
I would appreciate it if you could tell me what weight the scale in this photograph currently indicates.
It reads 990 g
